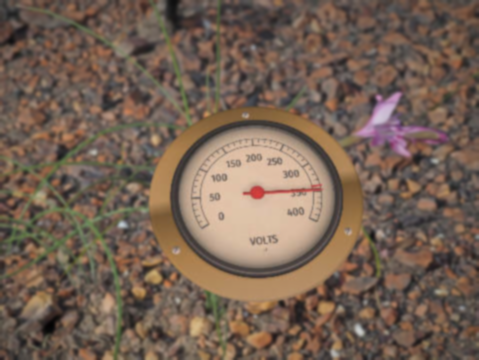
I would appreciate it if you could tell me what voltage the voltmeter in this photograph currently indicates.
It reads 350 V
